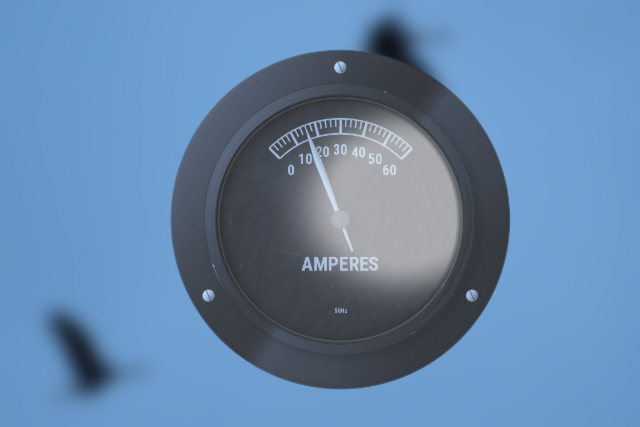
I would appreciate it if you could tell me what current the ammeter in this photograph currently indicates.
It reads 16 A
